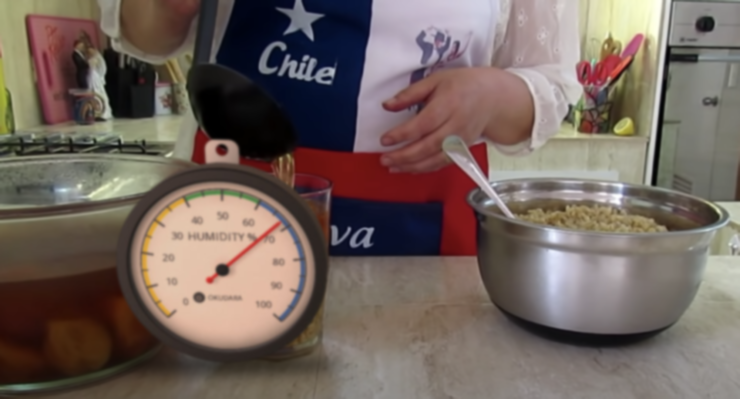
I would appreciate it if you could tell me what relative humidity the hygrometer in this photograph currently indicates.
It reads 67.5 %
